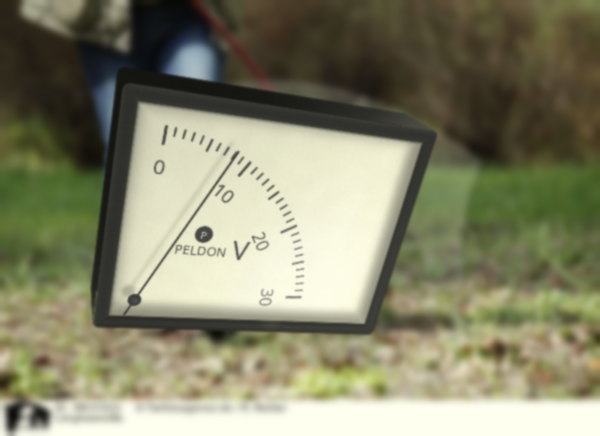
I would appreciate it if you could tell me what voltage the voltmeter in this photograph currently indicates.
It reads 8 V
